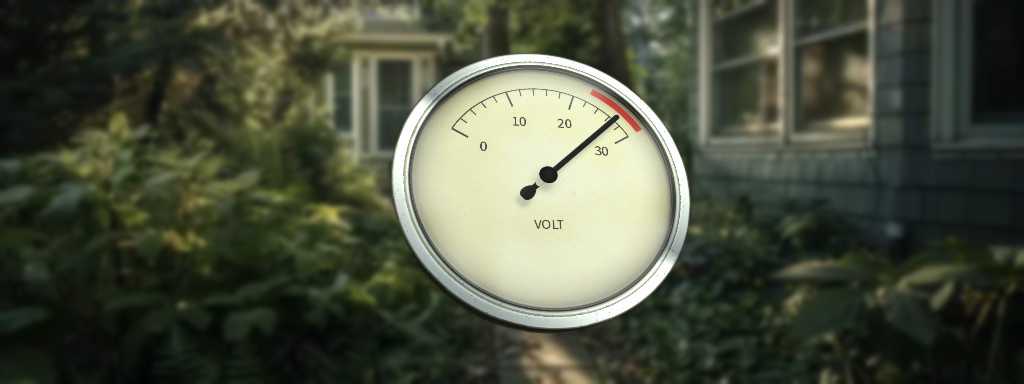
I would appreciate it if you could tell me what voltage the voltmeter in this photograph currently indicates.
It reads 27 V
